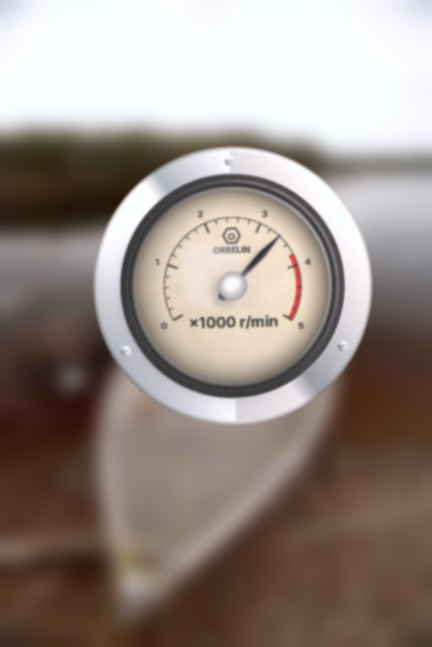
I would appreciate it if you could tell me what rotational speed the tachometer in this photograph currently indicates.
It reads 3400 rpm
